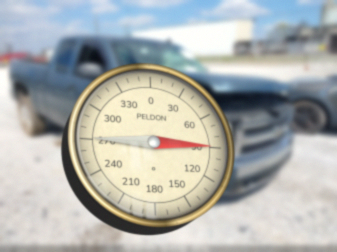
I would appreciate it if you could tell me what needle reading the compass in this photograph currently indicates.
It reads 90 °
